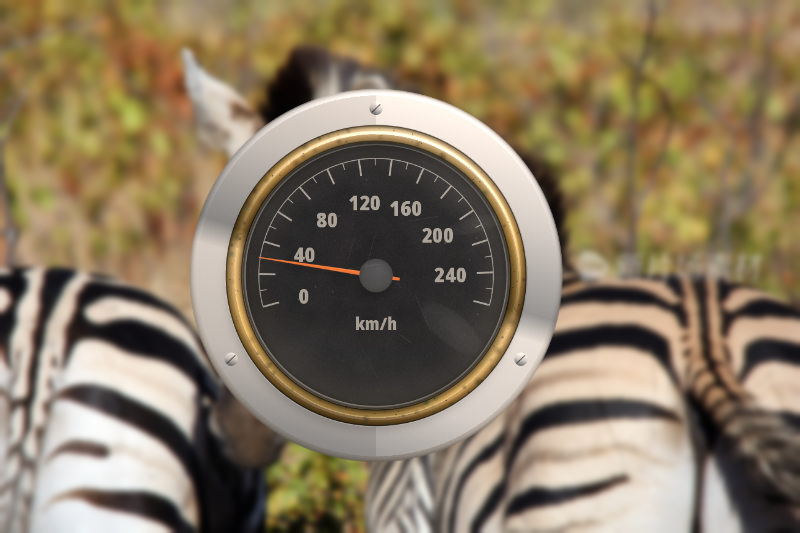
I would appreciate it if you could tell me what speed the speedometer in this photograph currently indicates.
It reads 30 km/h
